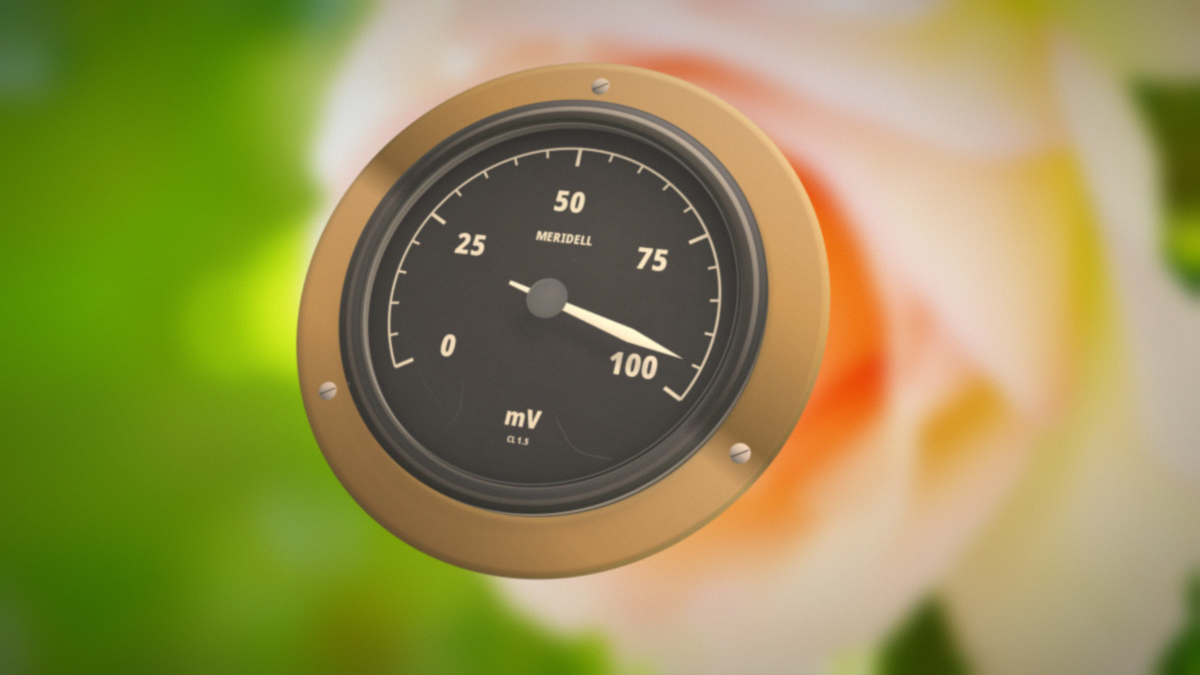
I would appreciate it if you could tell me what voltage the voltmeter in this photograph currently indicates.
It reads 95 mV
